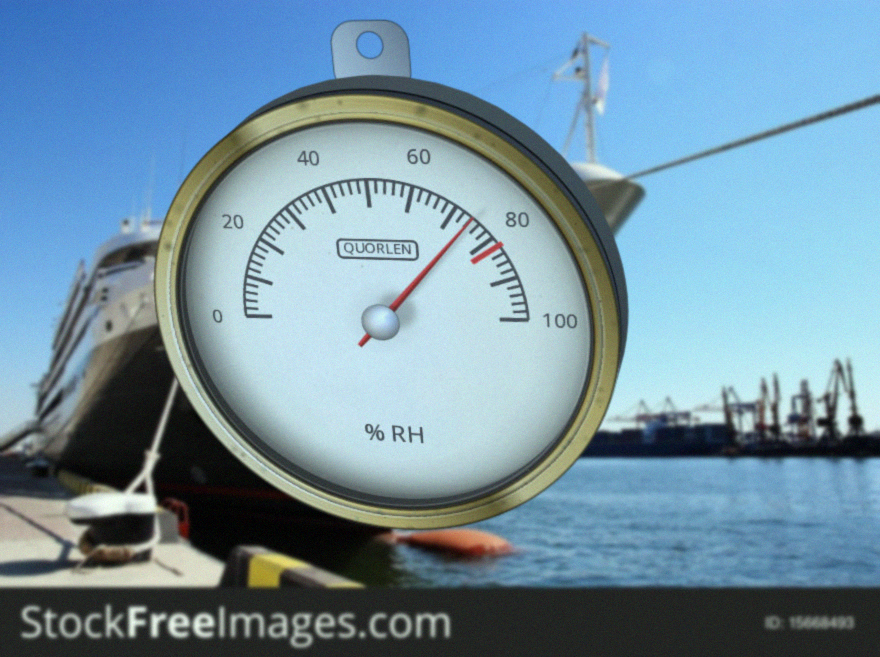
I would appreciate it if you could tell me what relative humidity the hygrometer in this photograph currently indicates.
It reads 74 %
